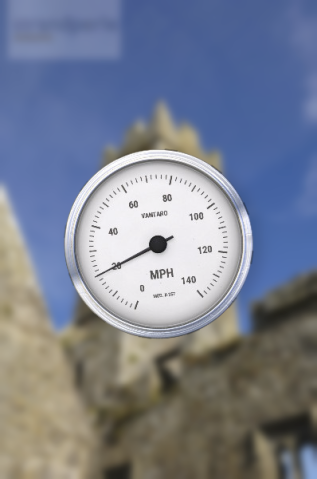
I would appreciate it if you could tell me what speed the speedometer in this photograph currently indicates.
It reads 20 mph
